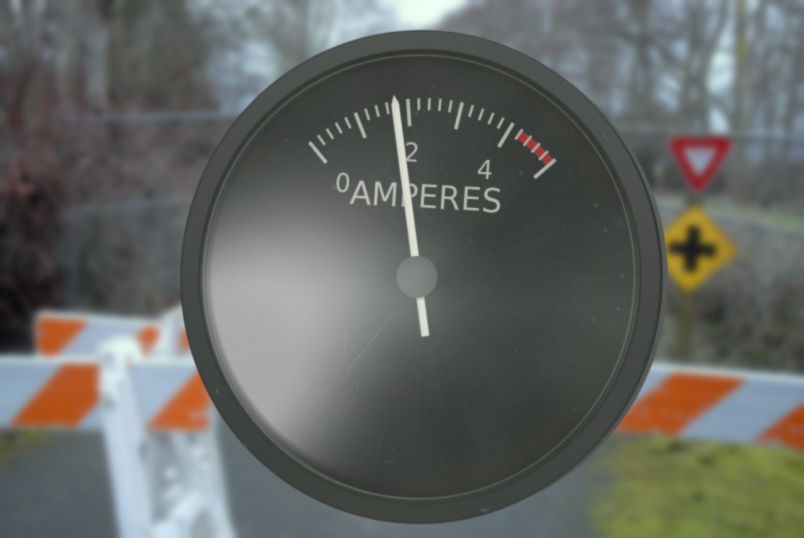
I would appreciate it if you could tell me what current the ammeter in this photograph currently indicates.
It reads 1.8 A
